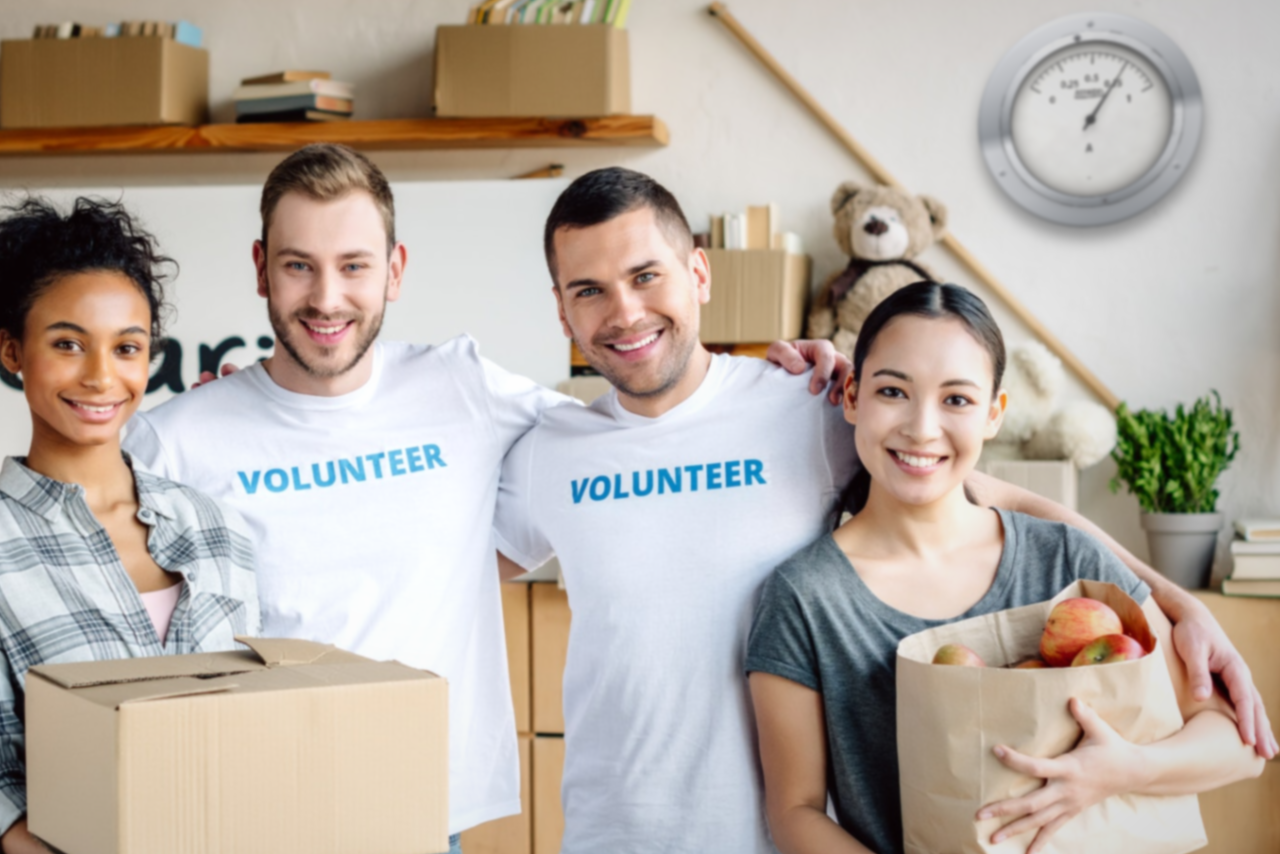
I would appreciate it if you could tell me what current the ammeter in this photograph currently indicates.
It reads 0.75 A
